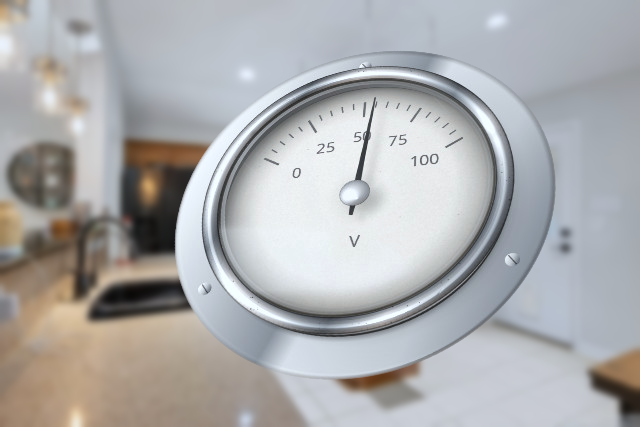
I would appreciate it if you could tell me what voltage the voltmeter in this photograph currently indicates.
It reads 55 V
